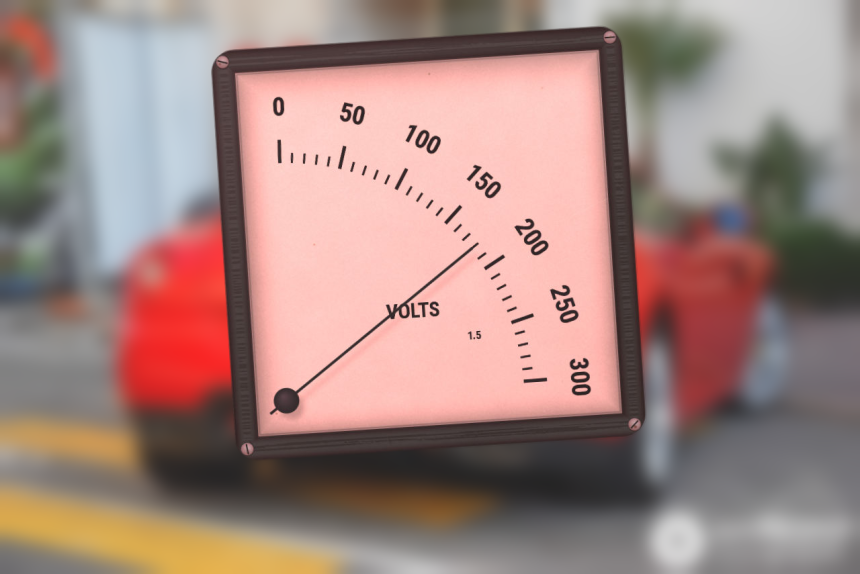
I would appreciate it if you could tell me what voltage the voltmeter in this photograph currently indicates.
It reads 180 V
